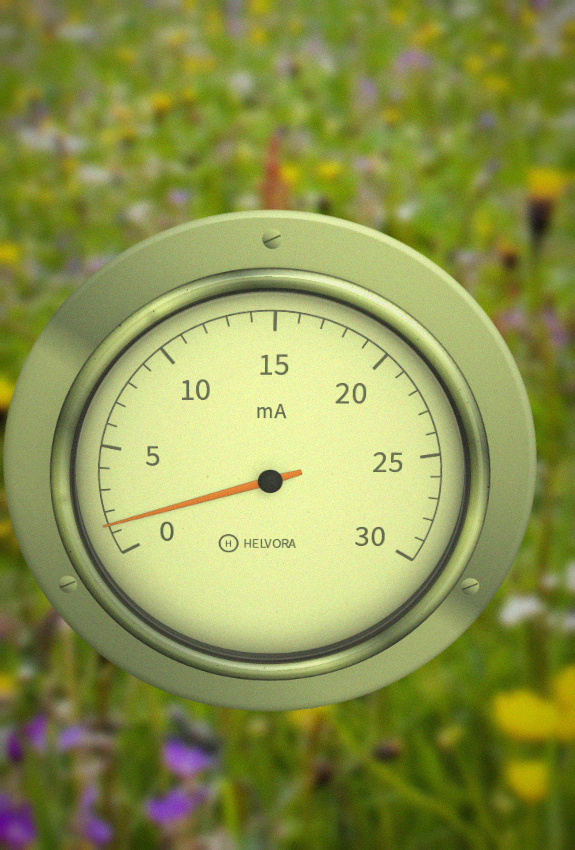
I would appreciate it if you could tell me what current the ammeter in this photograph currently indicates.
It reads 1.5 mA
